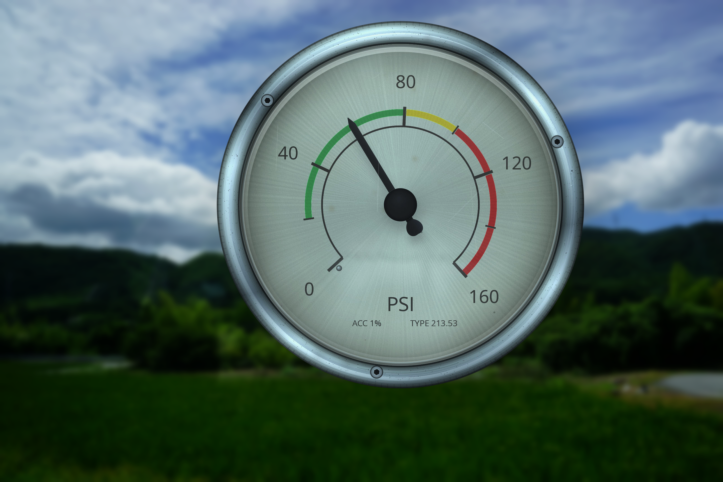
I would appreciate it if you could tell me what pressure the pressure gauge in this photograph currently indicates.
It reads 60 psi
